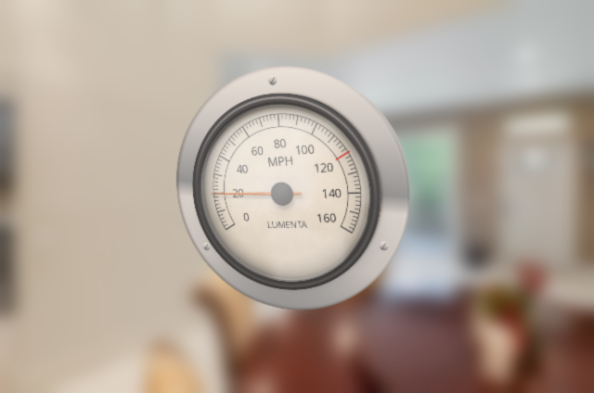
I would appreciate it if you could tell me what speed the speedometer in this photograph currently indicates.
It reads 20 mph
